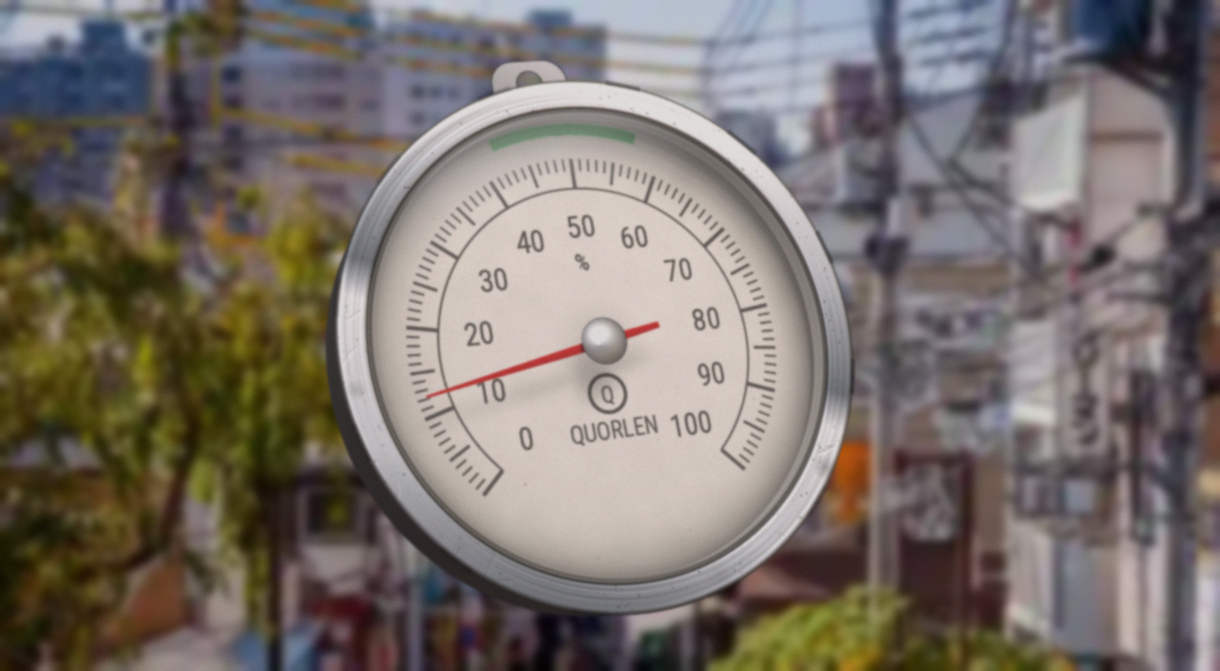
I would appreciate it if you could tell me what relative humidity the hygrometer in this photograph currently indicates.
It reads 12 %
